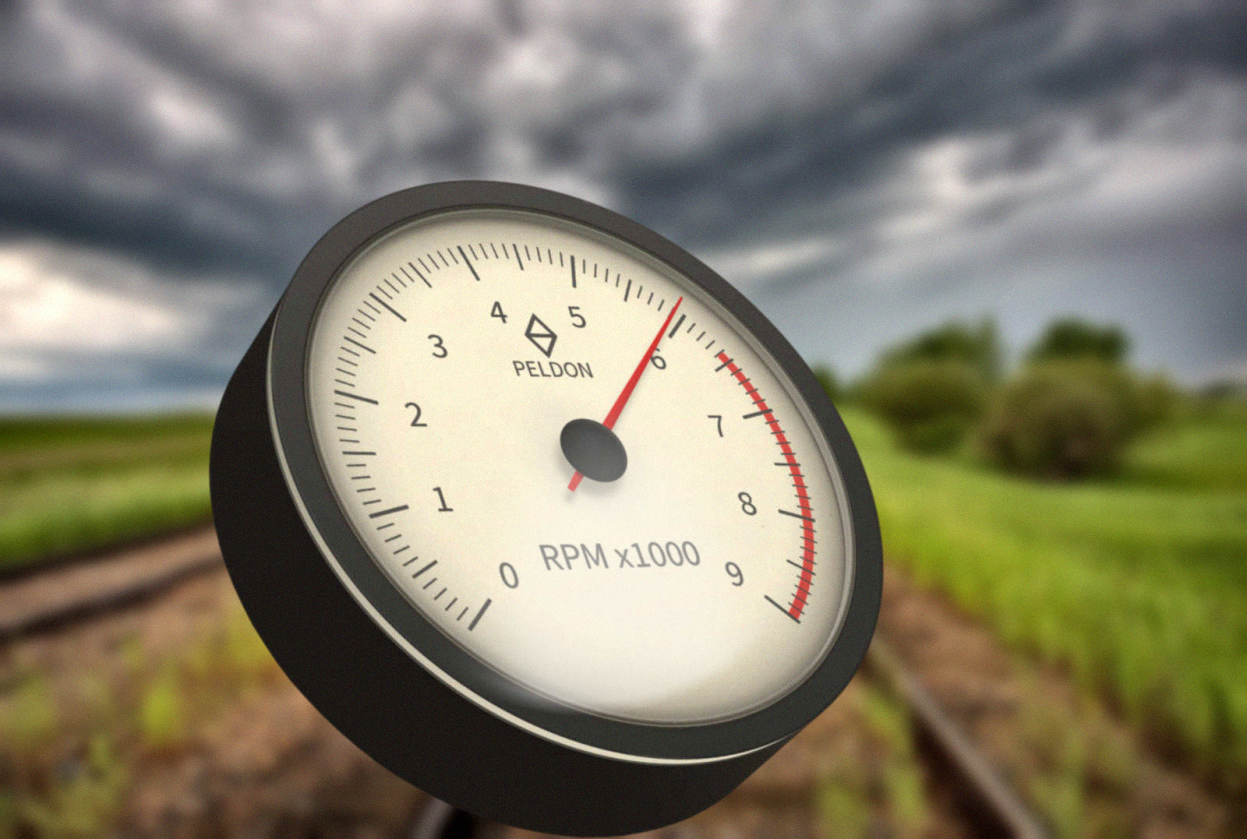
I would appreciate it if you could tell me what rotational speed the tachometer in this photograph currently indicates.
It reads 5900 rpm
